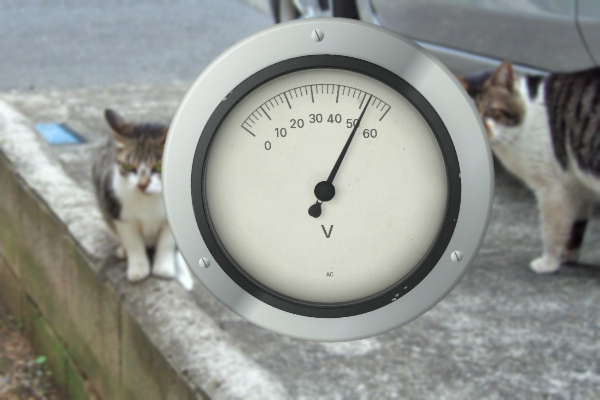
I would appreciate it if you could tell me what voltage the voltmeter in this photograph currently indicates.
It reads 52 V
